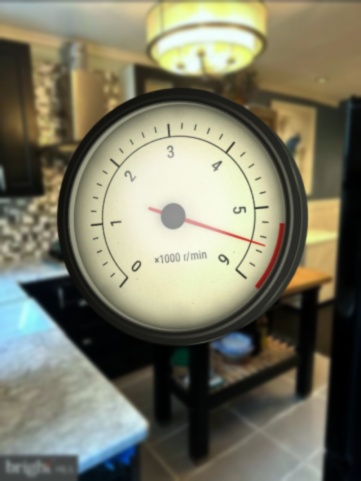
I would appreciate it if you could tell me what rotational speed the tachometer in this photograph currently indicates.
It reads 5500 rpm
